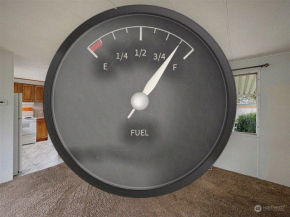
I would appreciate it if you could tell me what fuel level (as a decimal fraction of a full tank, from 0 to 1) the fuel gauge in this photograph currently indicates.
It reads 0.875
